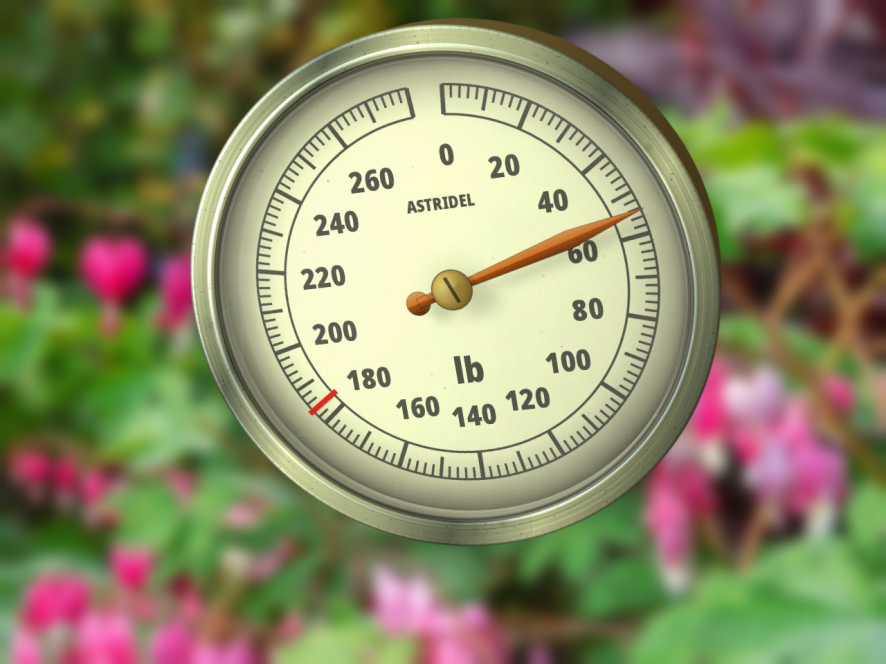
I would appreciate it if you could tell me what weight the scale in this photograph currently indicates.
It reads 54 lb
